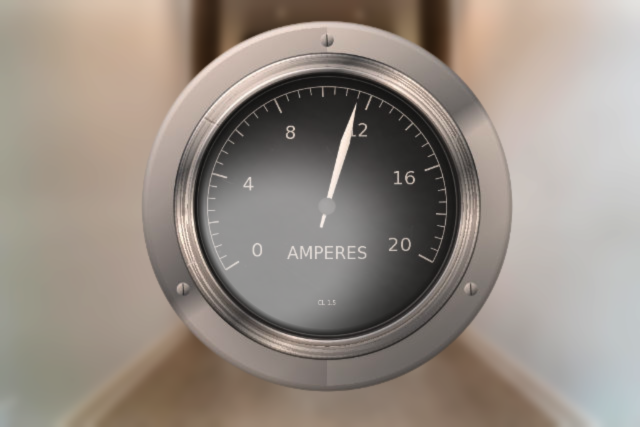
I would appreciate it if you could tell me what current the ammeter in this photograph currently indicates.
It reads 11.5 A
